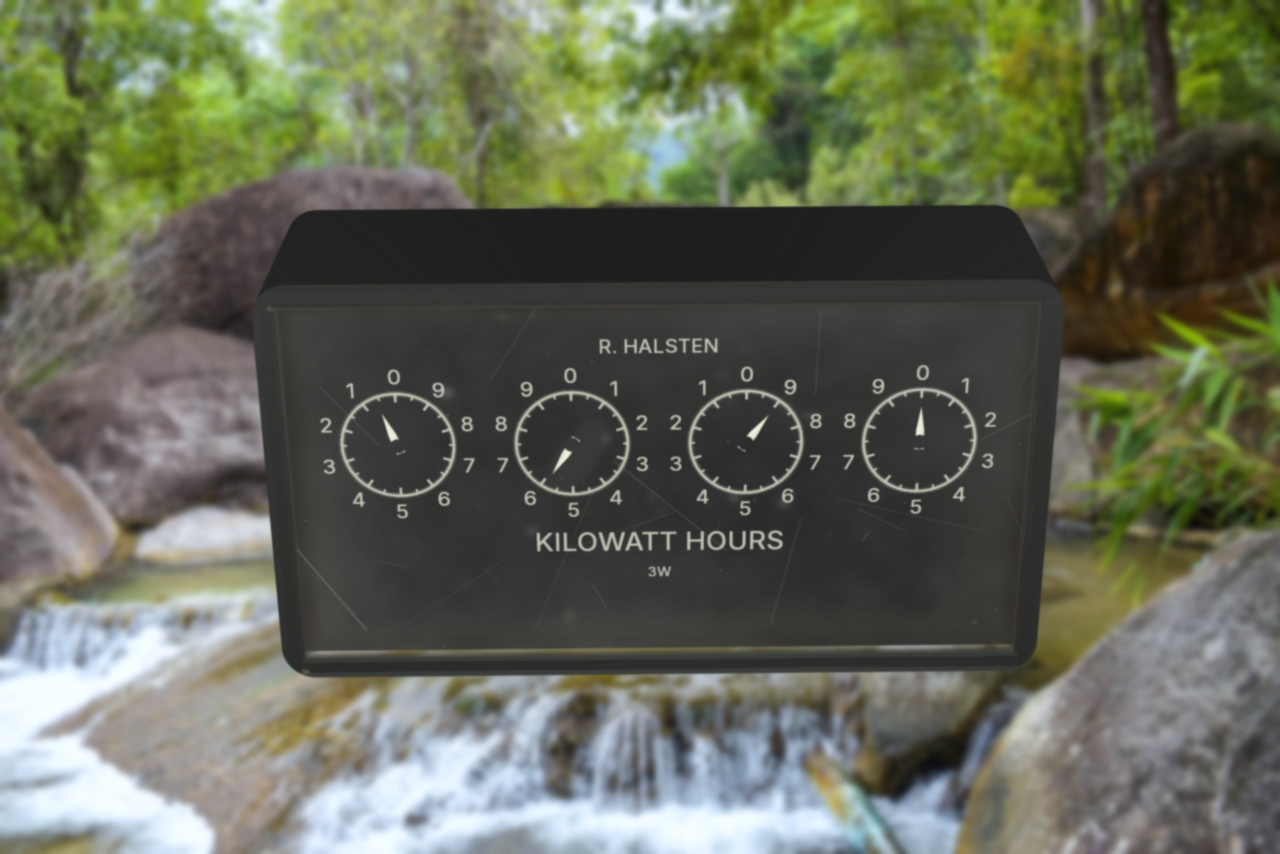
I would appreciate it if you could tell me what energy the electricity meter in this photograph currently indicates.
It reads 590 kWh
